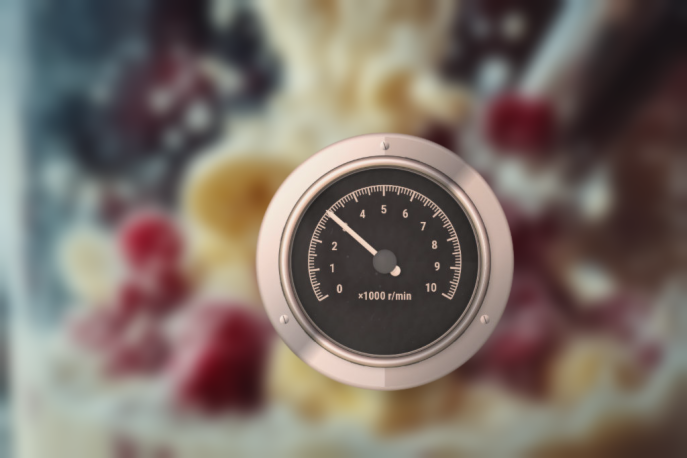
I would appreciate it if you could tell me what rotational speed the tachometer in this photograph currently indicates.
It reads 3000 rpm
